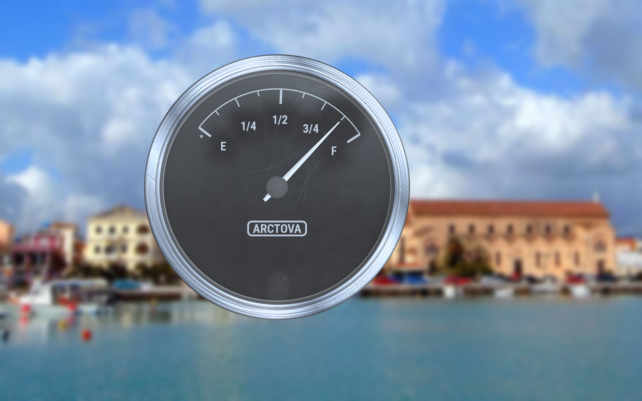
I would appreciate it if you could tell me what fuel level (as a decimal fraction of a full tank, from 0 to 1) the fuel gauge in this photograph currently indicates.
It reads 0.875
